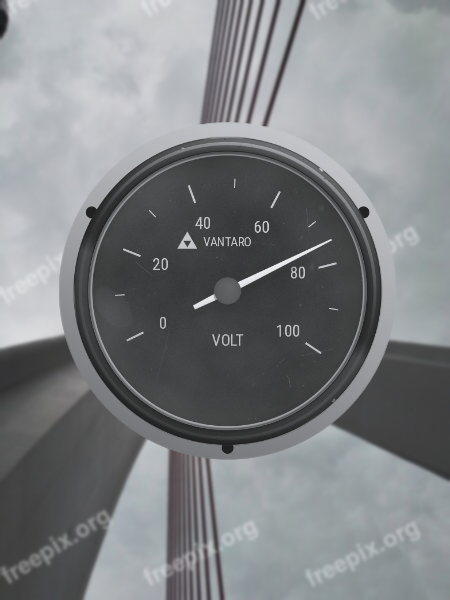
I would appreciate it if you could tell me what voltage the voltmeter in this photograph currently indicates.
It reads 75 V
